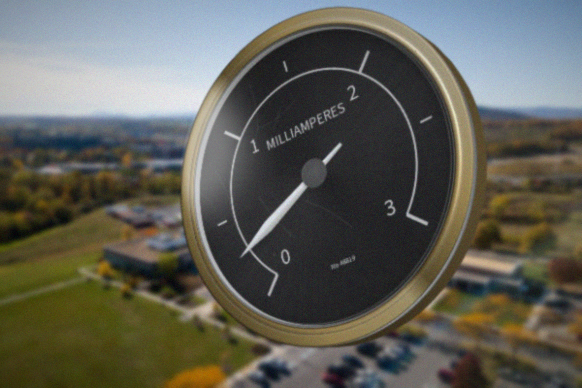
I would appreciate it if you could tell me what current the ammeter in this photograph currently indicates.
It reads 0.25 mA
